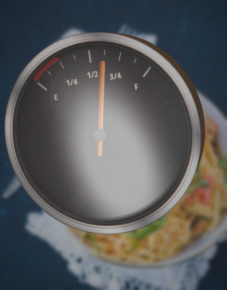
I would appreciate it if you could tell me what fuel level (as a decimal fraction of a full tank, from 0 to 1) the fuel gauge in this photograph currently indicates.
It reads 0.625
